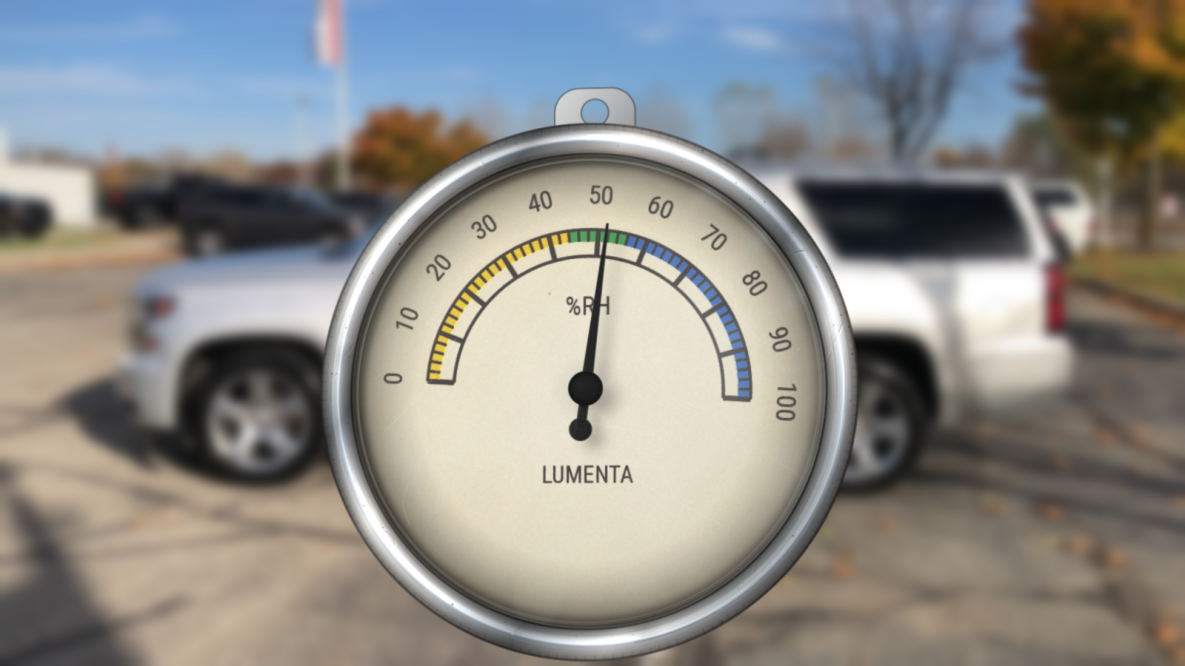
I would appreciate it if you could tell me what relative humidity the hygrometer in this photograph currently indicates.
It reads 52 %
